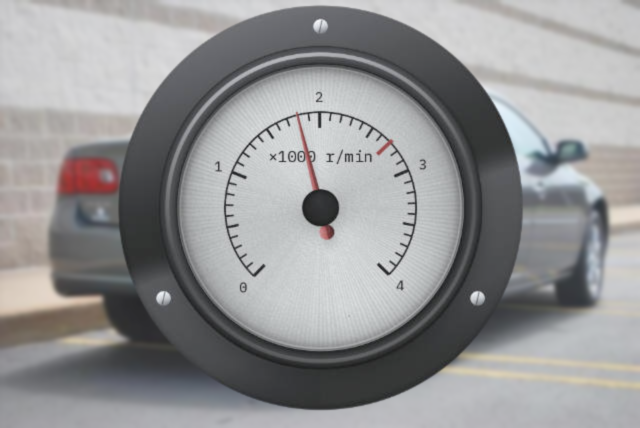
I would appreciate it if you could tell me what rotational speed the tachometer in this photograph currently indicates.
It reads 1800 rpm
